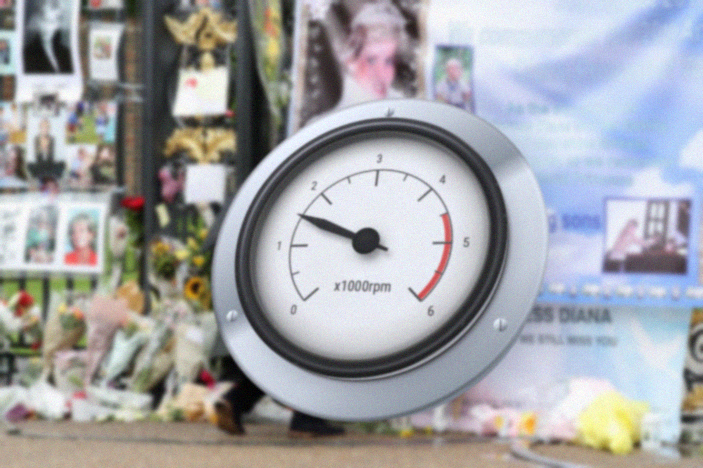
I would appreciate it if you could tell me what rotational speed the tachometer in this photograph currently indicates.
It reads 1500 rpm
